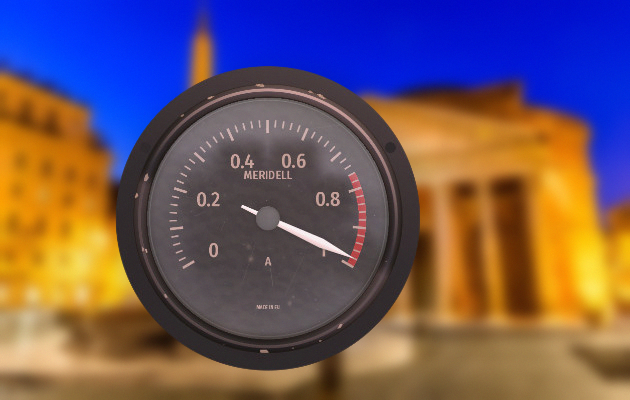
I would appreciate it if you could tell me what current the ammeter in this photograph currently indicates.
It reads 0.98 A
